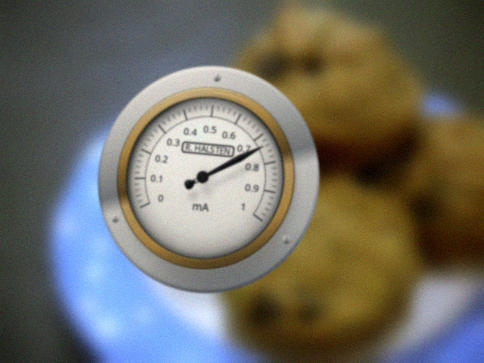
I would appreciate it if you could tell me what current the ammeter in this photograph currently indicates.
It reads 0.74 mA
